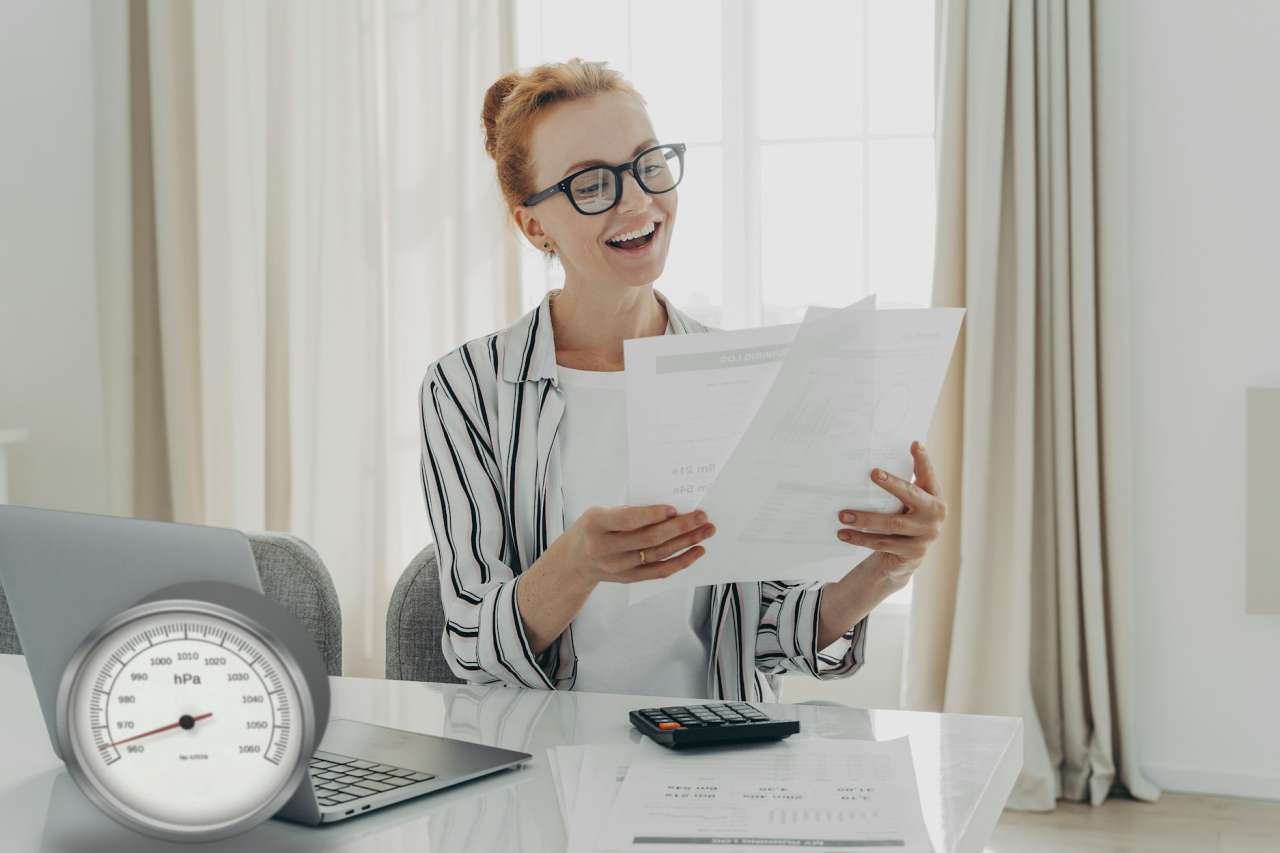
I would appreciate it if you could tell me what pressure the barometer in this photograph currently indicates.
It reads 965 hPa
